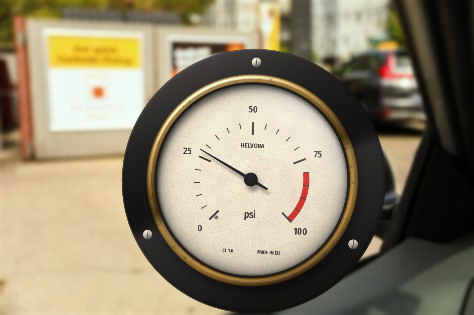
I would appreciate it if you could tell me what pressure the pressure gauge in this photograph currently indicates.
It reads 27.5 psi
